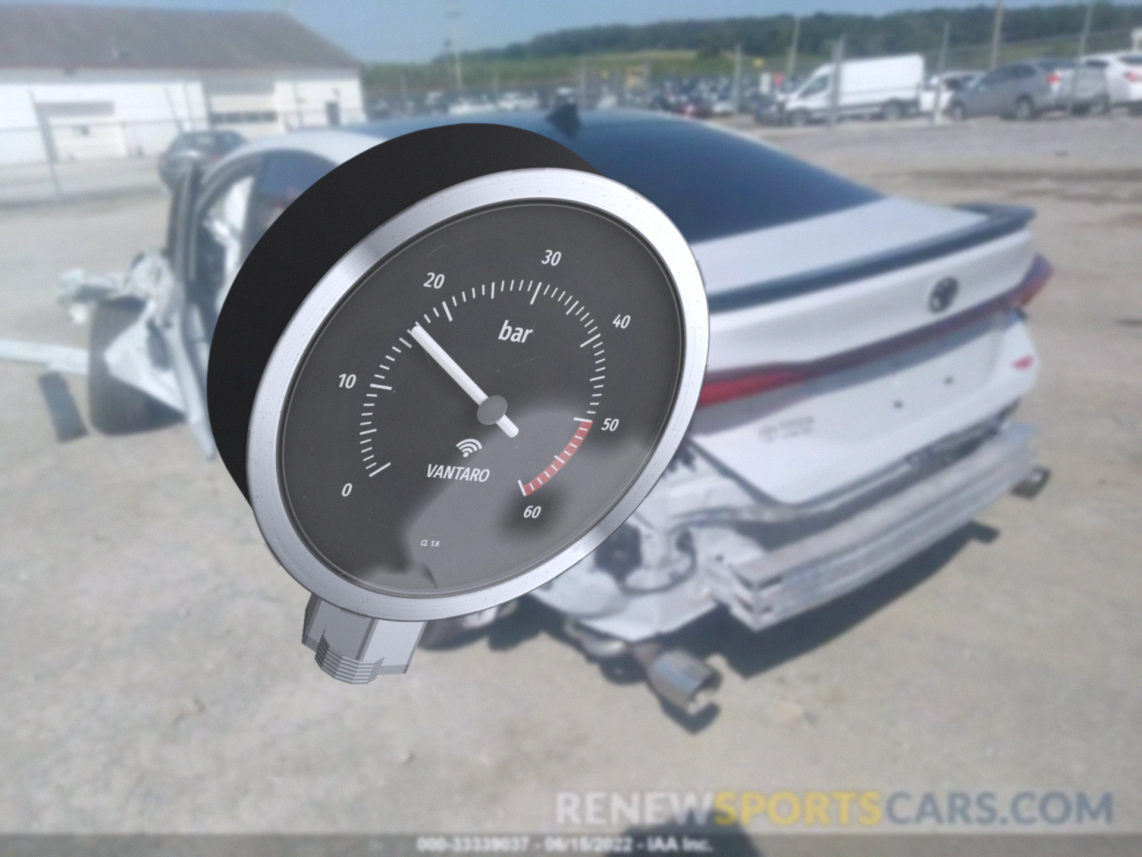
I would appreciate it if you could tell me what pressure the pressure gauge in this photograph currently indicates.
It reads 16.5 bar
